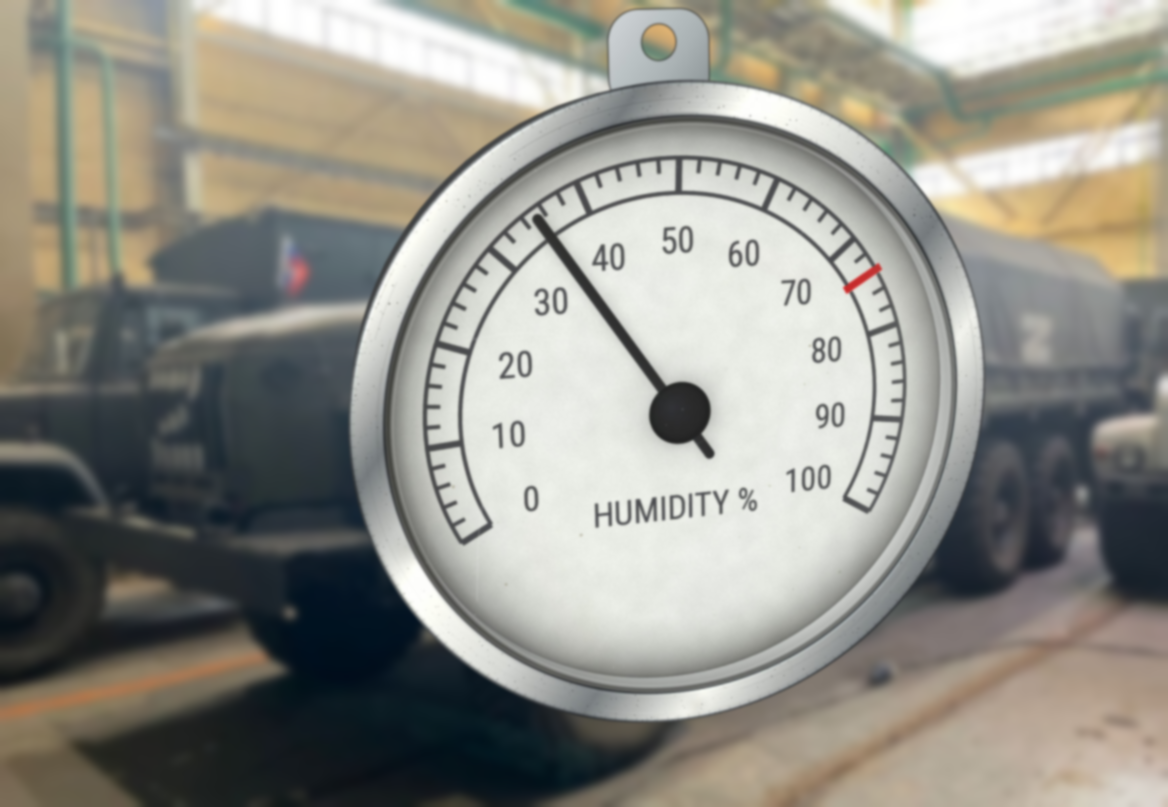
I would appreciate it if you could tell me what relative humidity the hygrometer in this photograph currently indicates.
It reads 35 %
